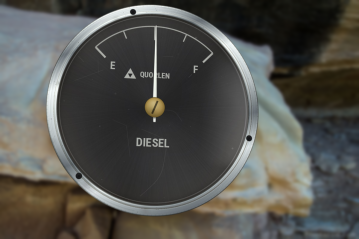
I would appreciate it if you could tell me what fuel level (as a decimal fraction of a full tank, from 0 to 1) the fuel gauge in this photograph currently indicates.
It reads 0.5
